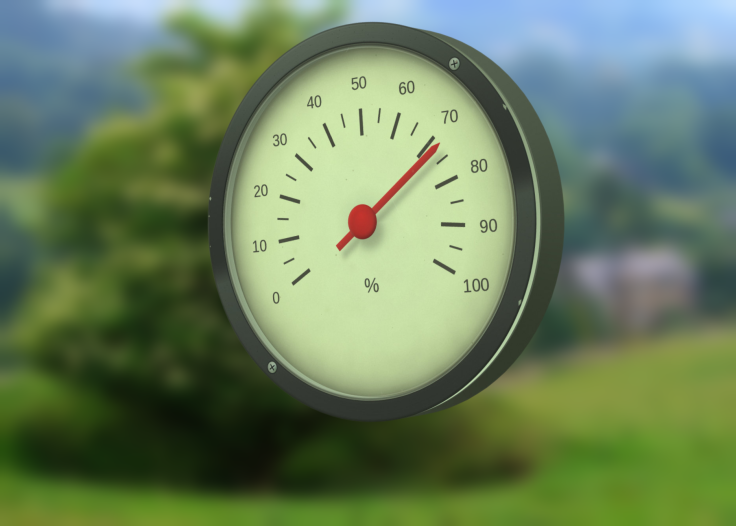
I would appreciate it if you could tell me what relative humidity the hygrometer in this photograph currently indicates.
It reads 72.5 %
